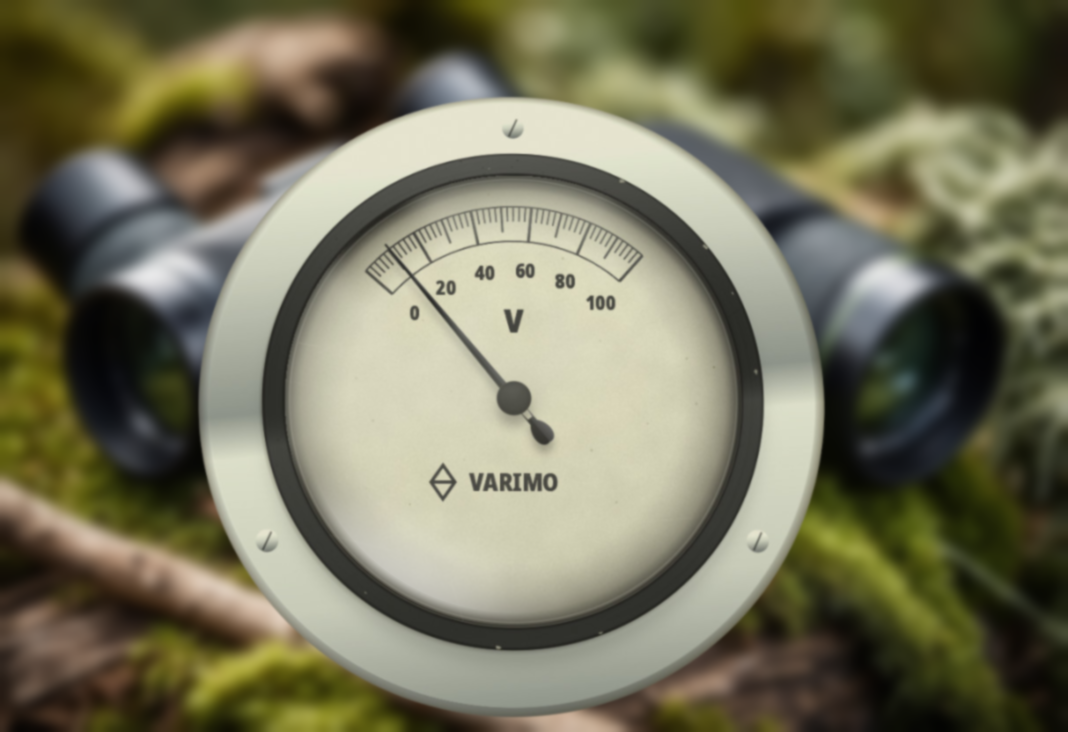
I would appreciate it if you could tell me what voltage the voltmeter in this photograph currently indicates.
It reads 10 V
